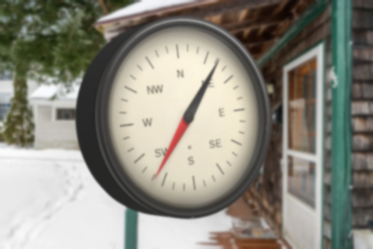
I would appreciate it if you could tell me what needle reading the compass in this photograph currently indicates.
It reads 220 °
